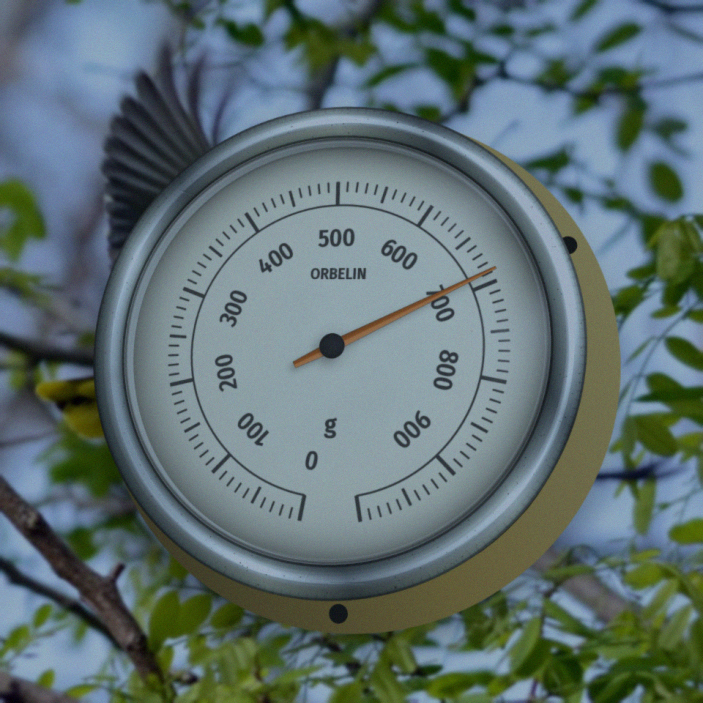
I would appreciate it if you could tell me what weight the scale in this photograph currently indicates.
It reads 690 g
